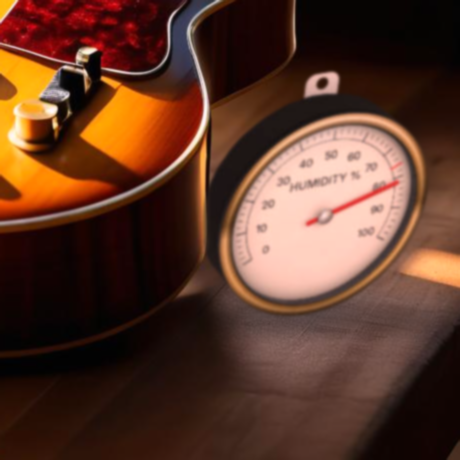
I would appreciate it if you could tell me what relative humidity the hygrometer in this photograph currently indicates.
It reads 80 %
